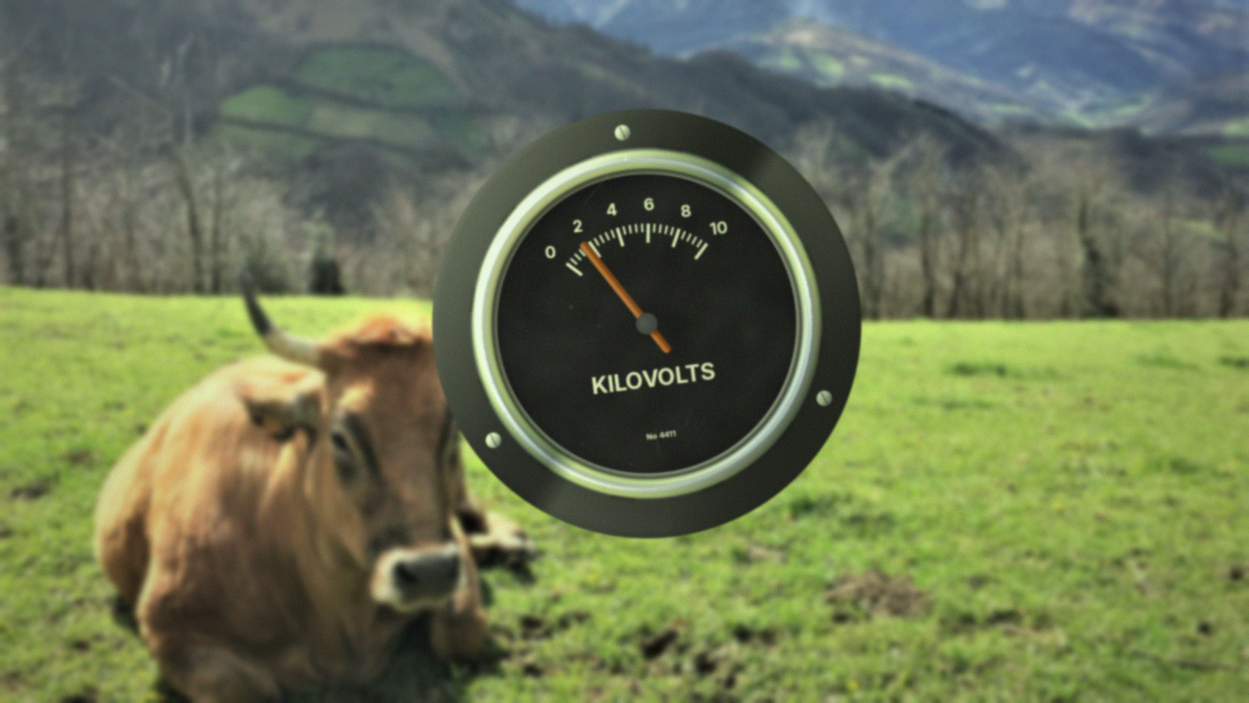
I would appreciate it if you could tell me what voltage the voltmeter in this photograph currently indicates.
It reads 1.6 kV
